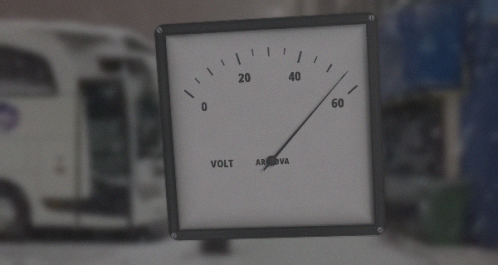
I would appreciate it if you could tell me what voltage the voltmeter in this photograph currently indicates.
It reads 55 V
